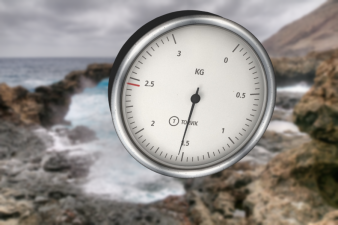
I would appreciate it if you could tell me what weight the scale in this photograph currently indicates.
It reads 1.55 kg
